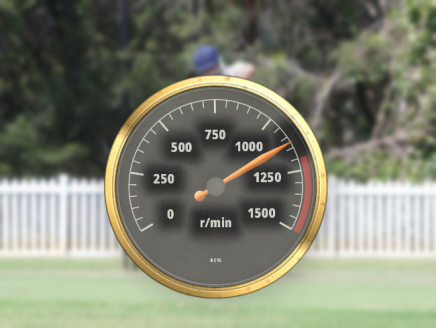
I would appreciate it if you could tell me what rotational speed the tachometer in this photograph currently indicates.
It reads 1125 rpm
